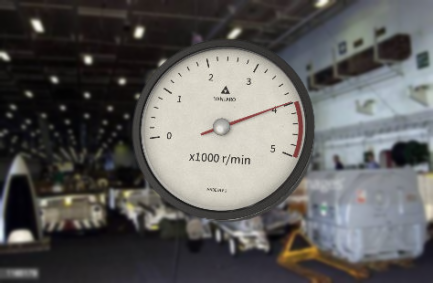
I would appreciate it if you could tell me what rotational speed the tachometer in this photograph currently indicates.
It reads 4000 rpm
